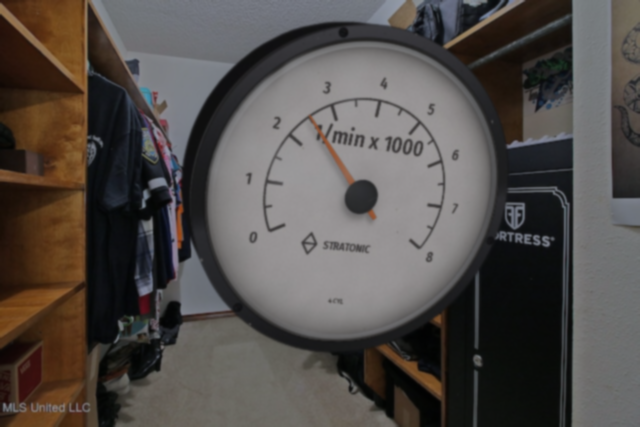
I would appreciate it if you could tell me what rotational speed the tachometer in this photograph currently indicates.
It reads 2500 rpm
